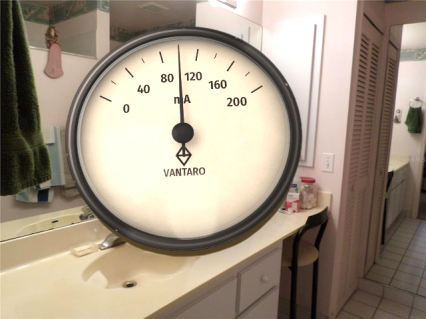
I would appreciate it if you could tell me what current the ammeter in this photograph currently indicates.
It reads 100 mA
